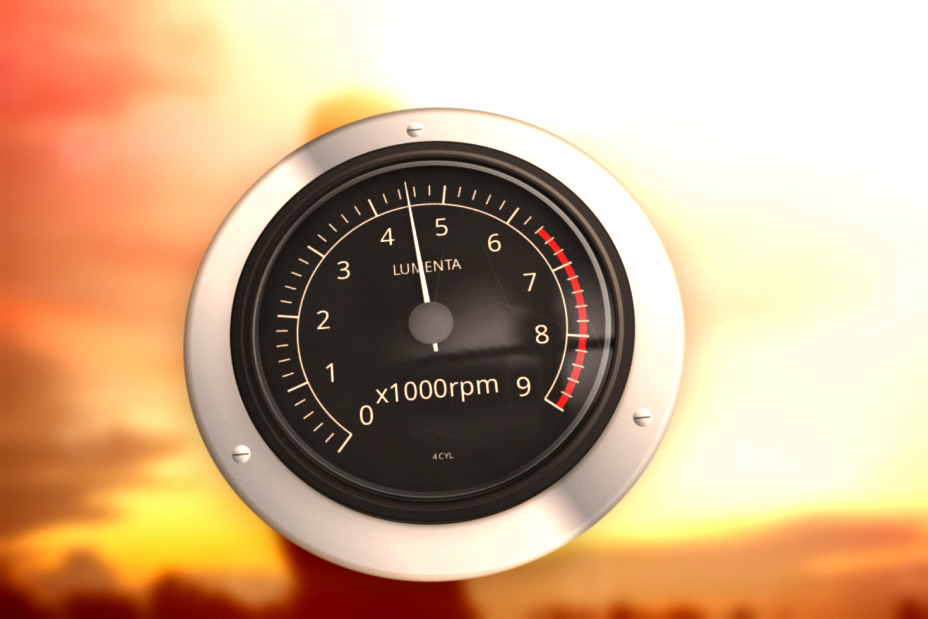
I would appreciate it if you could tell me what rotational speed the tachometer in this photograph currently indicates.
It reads 4500 rpm
